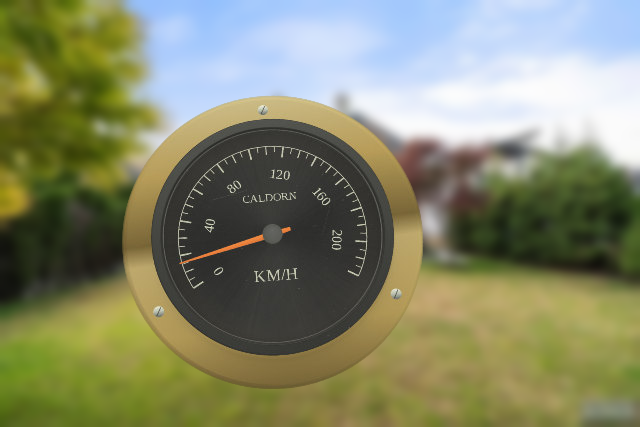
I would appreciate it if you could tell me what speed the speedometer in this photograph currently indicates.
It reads 15 km/h
